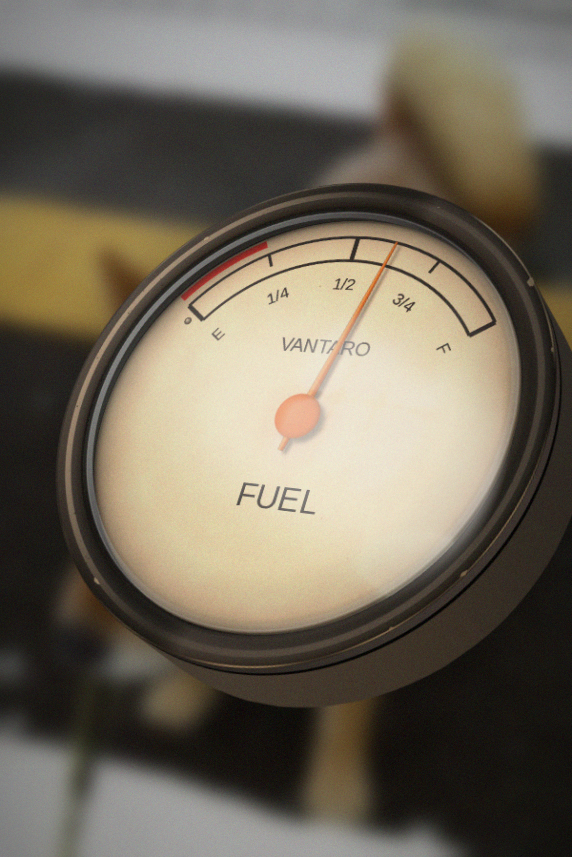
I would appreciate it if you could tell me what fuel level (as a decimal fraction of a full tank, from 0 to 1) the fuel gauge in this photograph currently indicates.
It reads 0.625
